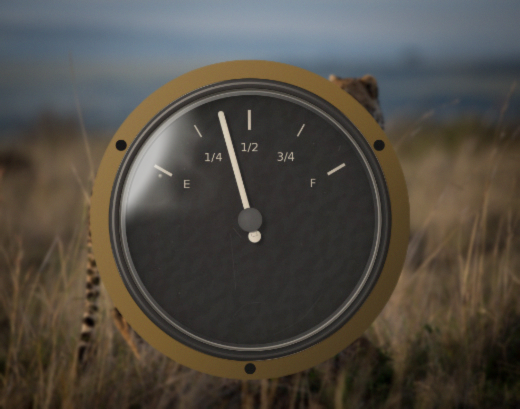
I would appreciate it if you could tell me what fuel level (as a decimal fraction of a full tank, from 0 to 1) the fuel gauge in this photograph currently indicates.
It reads 0.375
